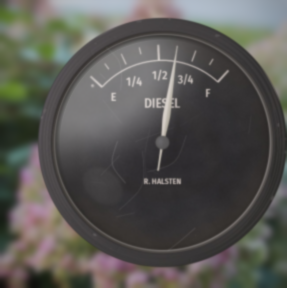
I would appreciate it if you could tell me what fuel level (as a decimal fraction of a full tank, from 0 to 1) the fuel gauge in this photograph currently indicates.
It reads 0.625
